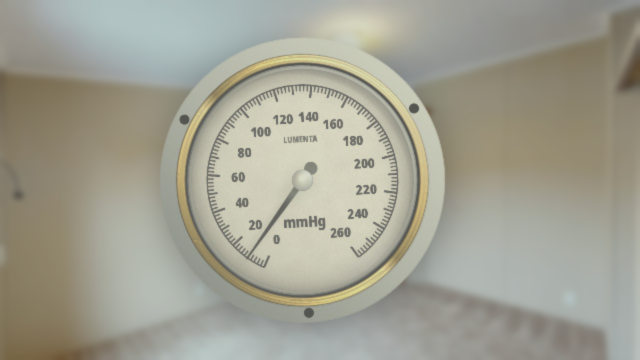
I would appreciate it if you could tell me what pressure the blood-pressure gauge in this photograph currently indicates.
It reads 10 mmHg
